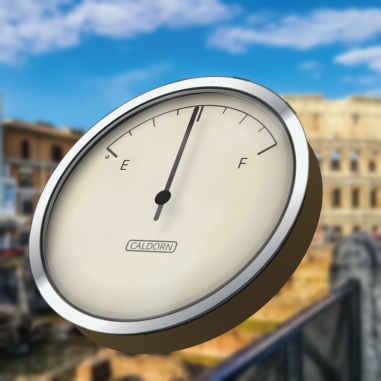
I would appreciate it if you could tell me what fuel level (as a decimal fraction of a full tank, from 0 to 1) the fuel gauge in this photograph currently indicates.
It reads 0.5
